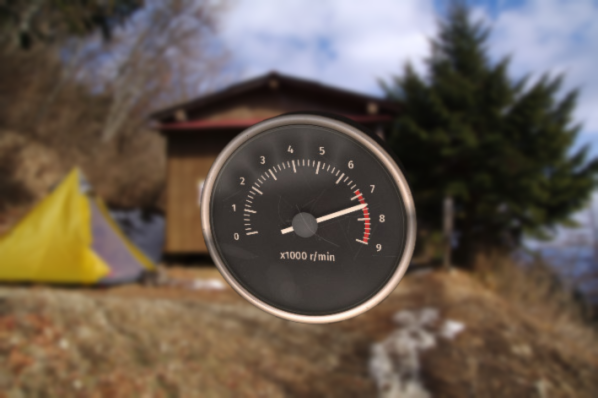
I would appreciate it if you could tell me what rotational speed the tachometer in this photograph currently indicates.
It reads 7400 rpm
